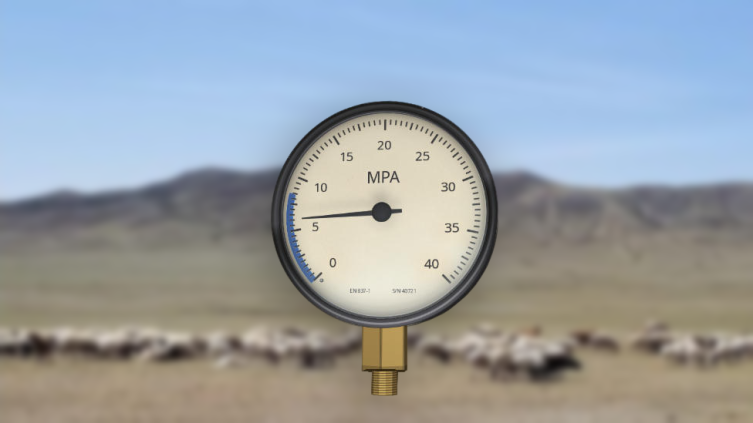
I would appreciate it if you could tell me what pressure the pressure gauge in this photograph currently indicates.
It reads 6 MPa
